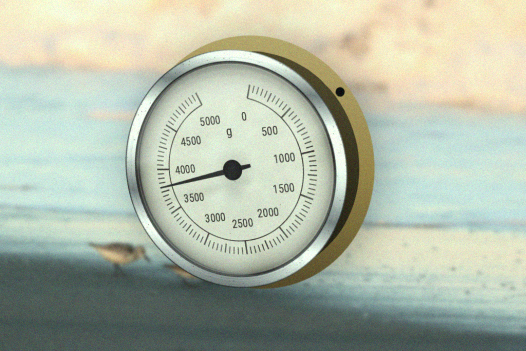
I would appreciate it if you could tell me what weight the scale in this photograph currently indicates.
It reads 3800 g
